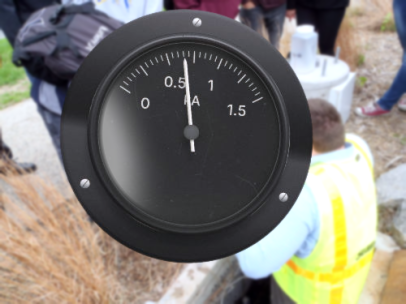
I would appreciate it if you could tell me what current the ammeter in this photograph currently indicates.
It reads 0.65 kA
